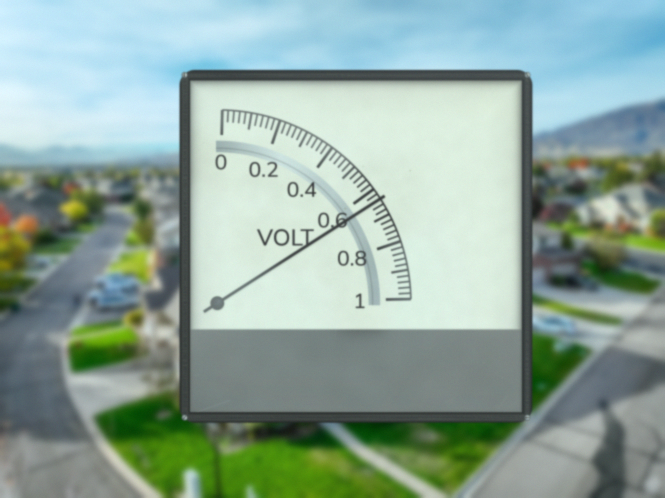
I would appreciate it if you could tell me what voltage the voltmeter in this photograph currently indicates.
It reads 0.64 V
